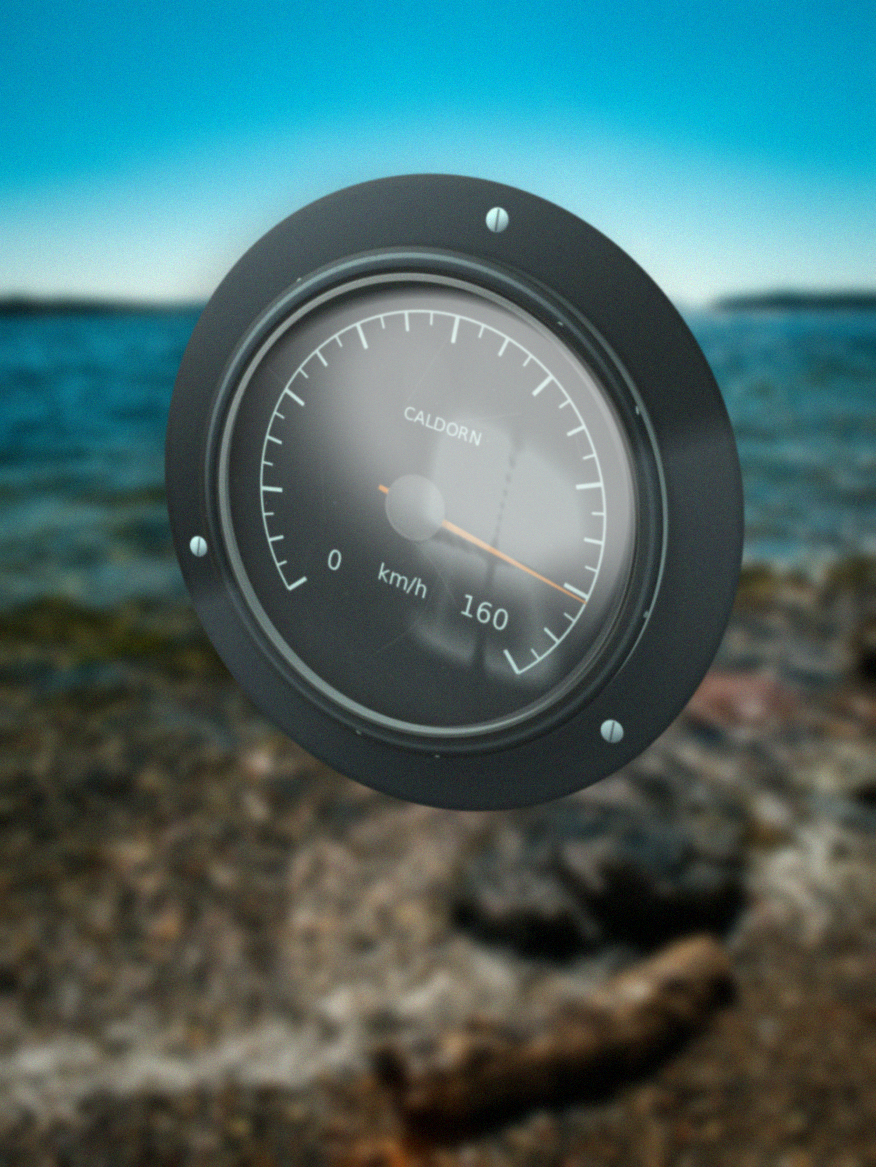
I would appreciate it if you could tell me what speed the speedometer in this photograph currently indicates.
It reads 140 km/h
